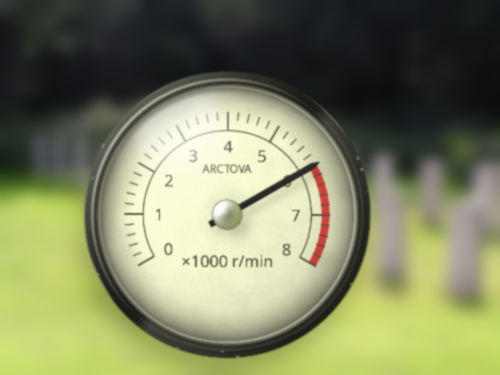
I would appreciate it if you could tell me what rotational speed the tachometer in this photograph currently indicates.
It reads 6000 rpm
